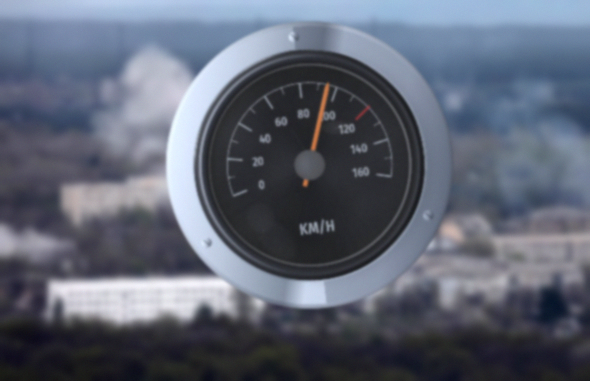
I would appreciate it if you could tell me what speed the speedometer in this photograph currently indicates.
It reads 95 km/h
